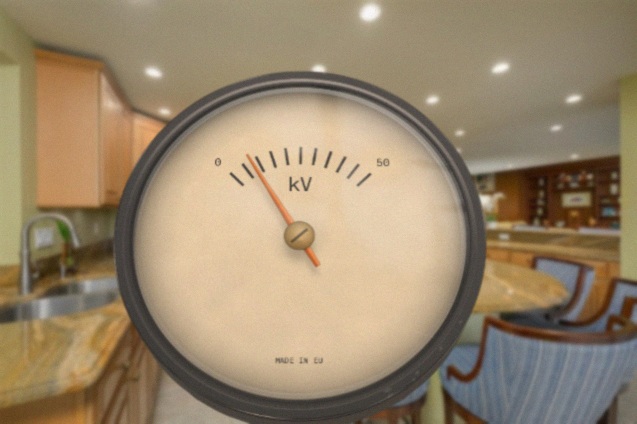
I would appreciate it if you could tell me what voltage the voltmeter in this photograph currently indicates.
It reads 7.5 kV
